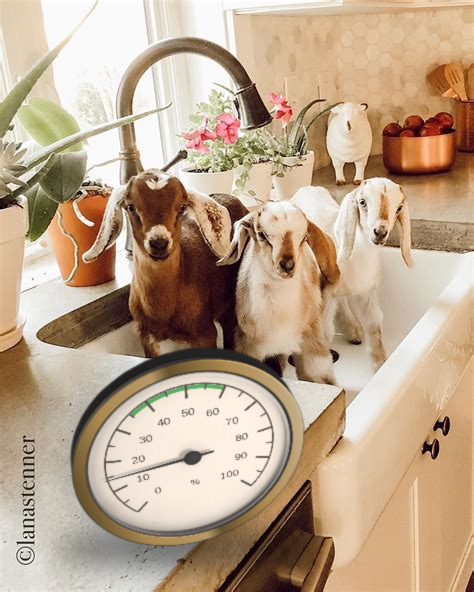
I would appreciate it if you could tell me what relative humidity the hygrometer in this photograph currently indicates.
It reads 15 %
